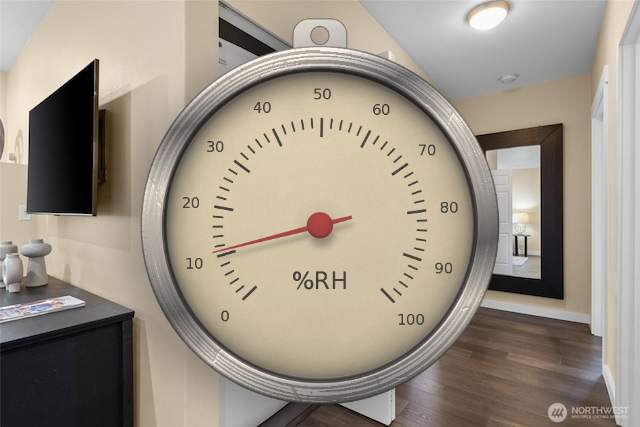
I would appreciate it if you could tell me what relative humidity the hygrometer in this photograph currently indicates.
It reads 11 %
